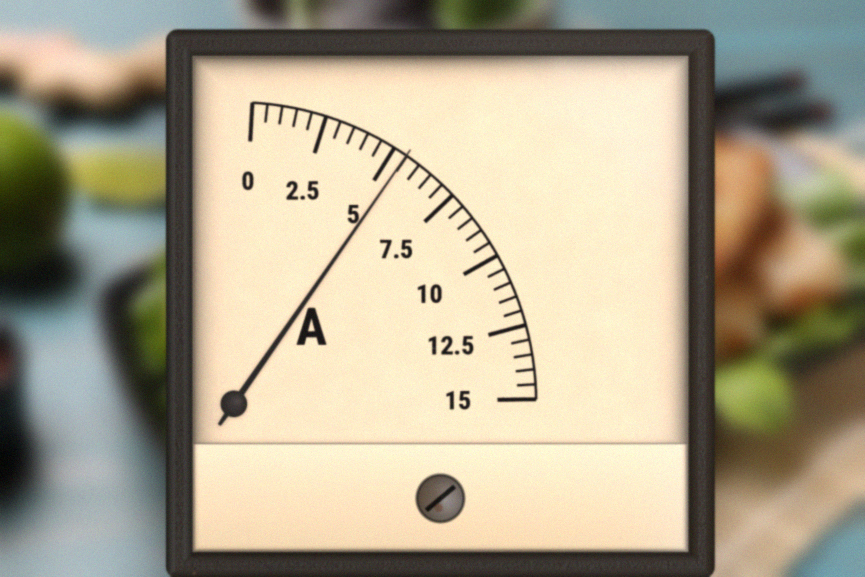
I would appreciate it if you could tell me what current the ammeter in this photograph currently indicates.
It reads 5.5 A
